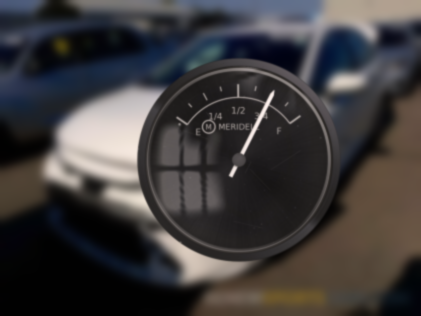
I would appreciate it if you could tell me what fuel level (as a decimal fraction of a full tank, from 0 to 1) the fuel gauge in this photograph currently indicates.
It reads 0.75
